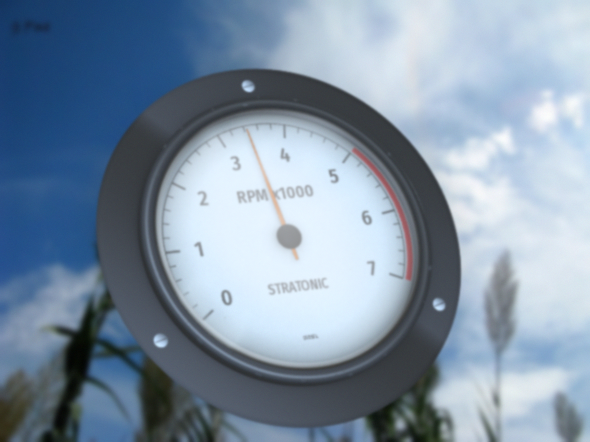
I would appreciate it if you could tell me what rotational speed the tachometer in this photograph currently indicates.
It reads 3400 rpm
